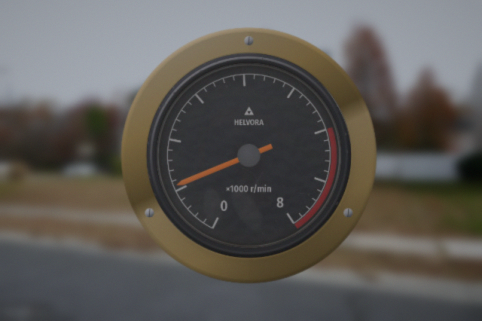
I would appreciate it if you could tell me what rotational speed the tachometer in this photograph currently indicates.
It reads 1100 rpm
